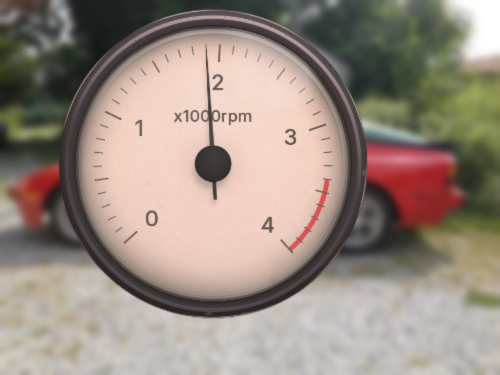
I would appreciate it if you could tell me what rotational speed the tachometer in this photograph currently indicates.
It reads 1900 rpm
